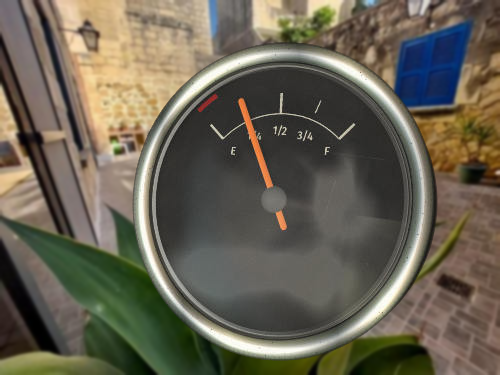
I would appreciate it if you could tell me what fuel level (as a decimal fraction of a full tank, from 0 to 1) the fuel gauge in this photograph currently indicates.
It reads 0.25
